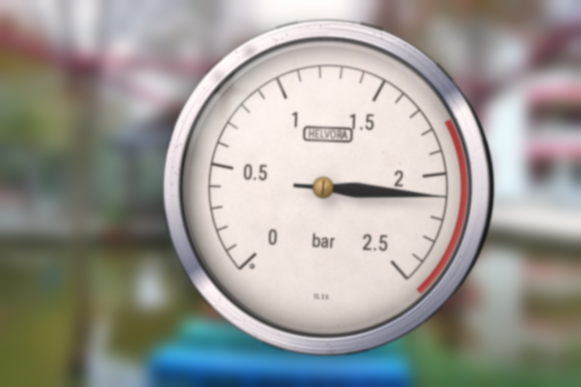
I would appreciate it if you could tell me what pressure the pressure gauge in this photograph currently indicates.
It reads 2.1 bar
